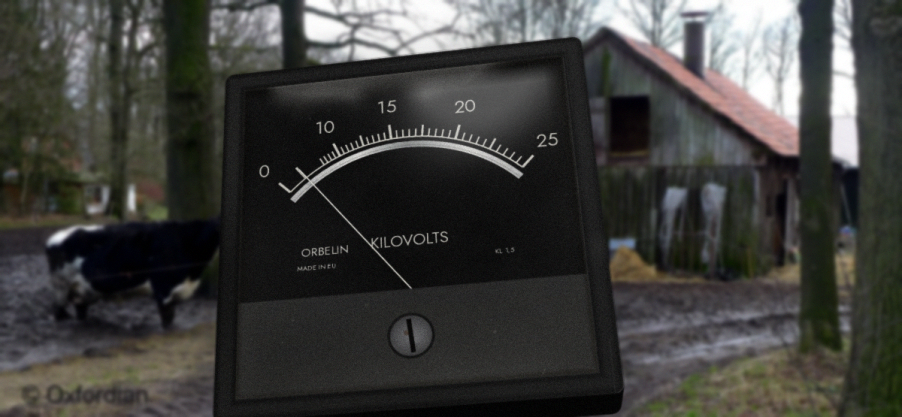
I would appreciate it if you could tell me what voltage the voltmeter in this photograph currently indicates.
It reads 5 kV
